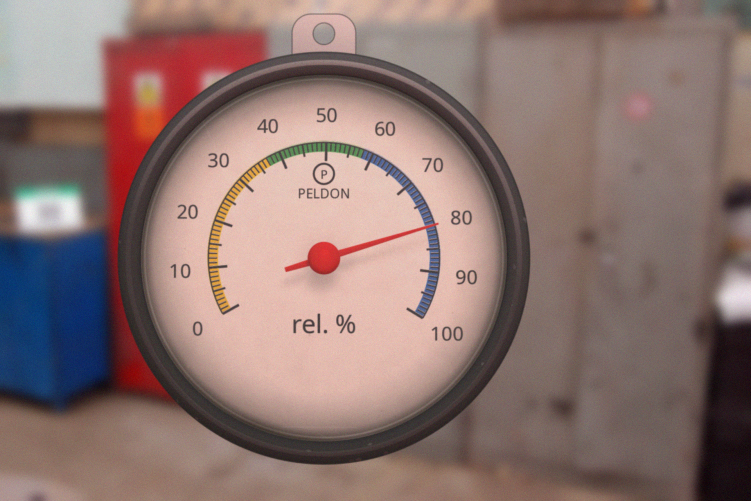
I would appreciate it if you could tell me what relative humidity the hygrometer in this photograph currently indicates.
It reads 80 %
